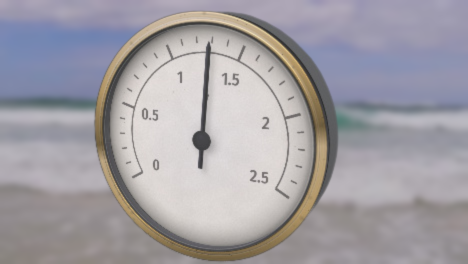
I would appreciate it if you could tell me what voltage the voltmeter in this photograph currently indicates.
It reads 1.3 V
